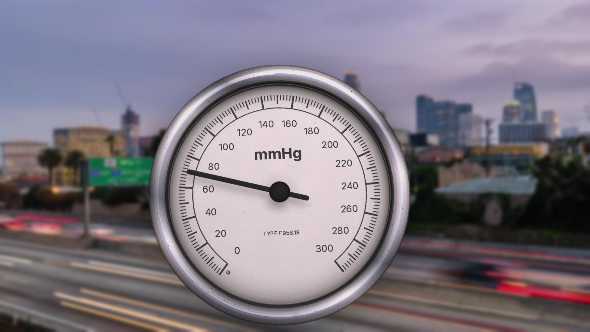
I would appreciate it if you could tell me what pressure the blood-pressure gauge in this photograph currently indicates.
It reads 70 mmHg
